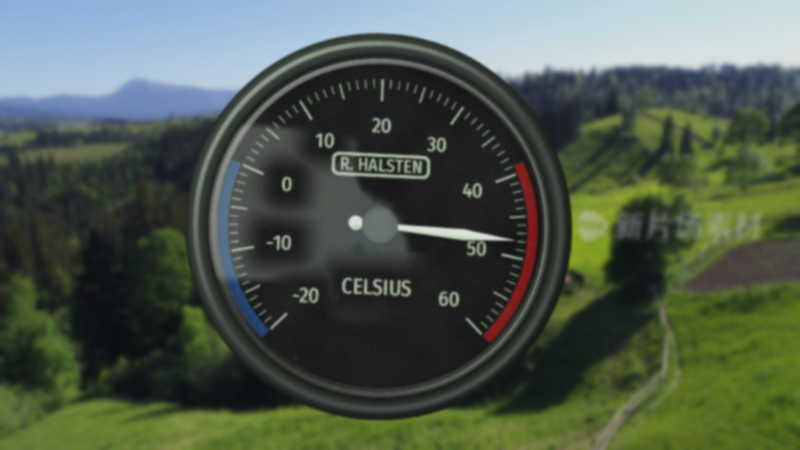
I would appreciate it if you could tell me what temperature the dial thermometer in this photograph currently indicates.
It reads 48 °C
